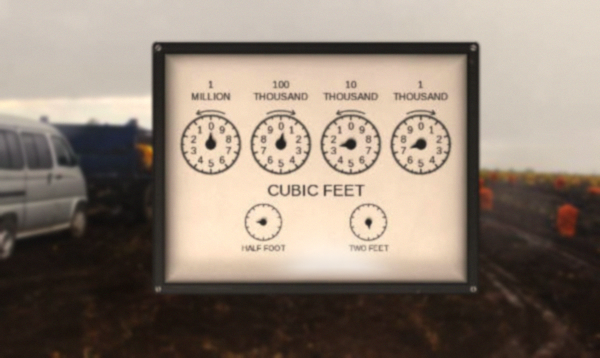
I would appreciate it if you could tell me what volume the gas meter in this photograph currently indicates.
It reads 2700 ft³
